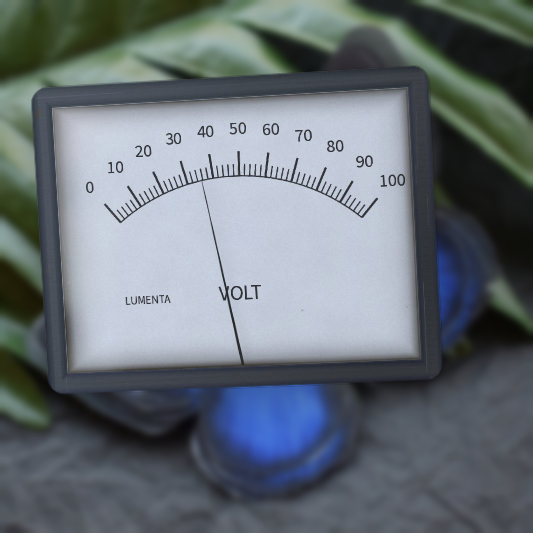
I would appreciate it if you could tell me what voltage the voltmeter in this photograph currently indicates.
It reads 36 V
